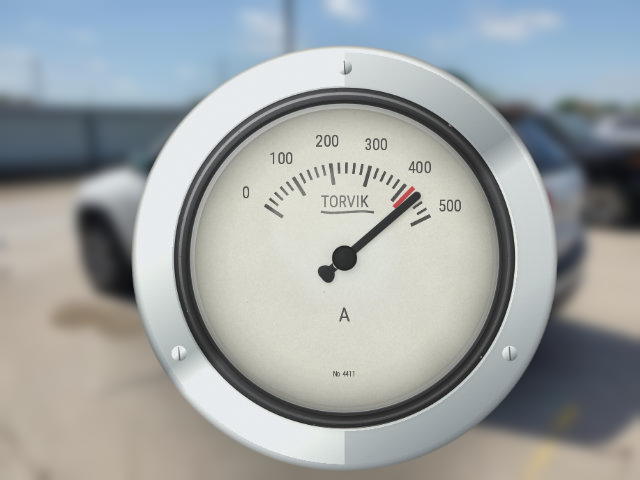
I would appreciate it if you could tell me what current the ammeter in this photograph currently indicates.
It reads 440 A
